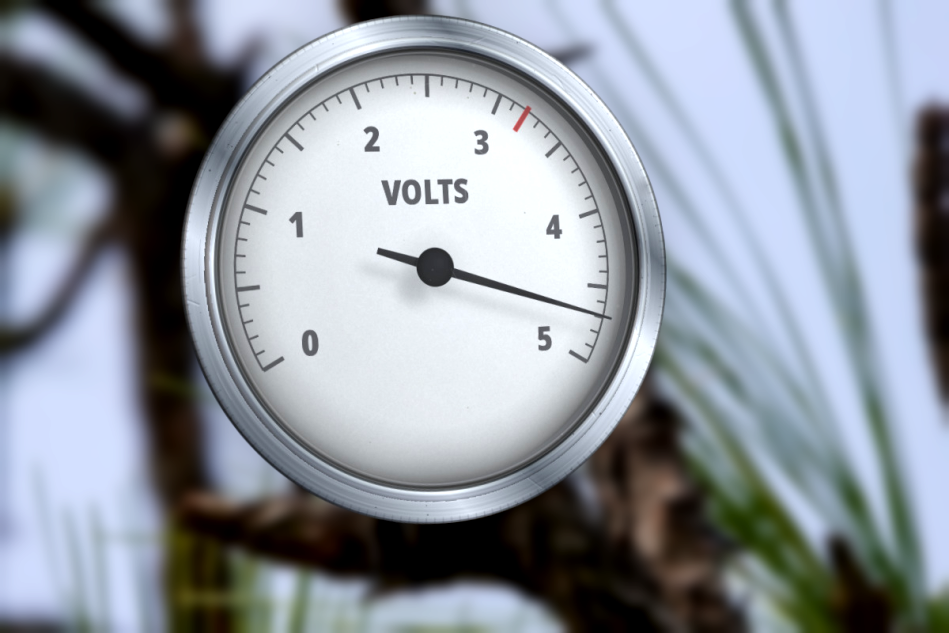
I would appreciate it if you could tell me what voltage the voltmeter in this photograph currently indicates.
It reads 4.7 V
